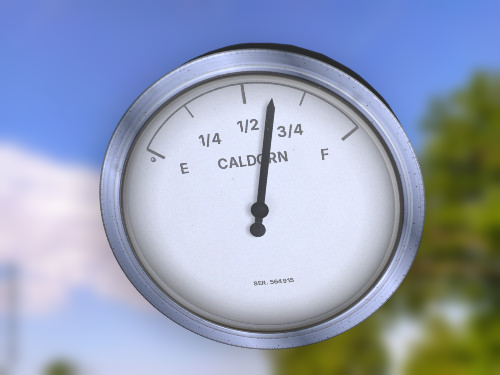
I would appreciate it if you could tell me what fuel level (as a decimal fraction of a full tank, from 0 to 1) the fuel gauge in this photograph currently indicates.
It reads 0.625
